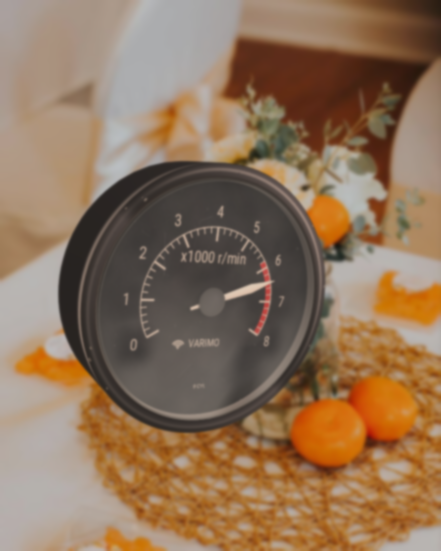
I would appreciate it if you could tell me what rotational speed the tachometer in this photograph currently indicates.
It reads 6400 rpm
